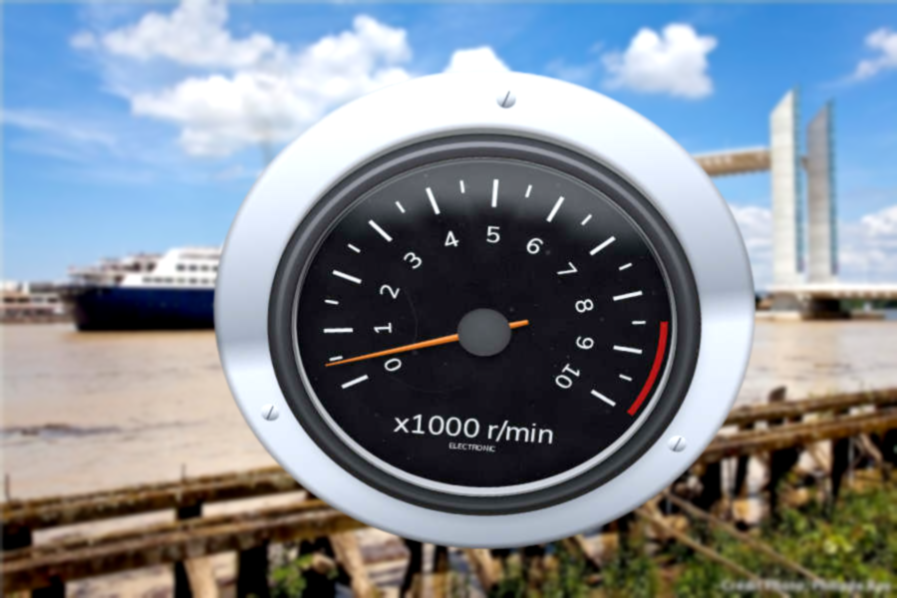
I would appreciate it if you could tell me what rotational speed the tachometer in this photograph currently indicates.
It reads 500 rpm
